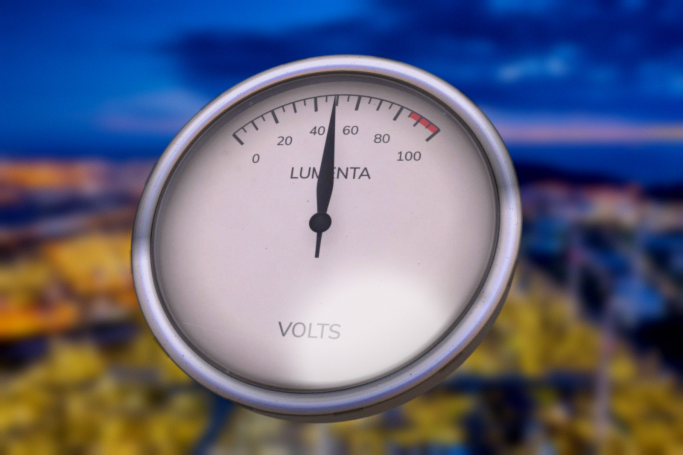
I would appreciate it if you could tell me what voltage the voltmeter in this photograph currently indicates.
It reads 50 V
